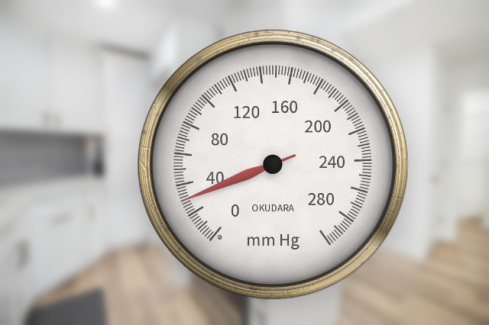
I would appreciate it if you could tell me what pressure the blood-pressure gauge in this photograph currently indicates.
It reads 30 mmHg
